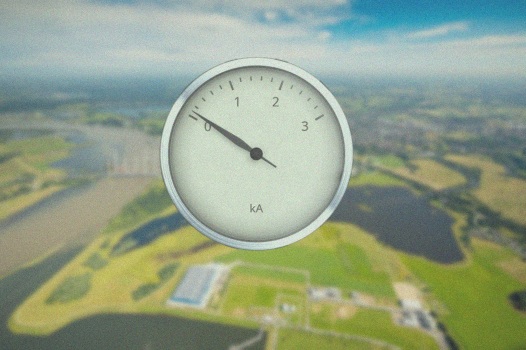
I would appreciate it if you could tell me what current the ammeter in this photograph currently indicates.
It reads 0.1 kA
